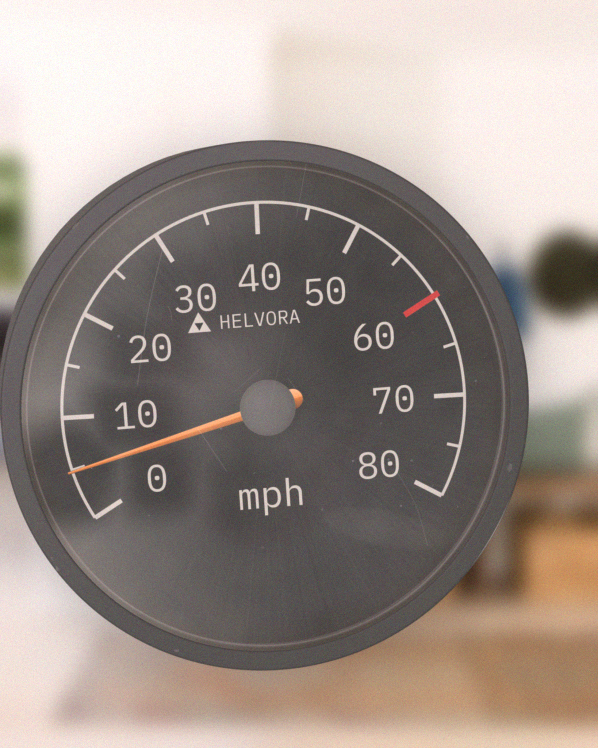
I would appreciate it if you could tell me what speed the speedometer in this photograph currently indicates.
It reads 5 mph
